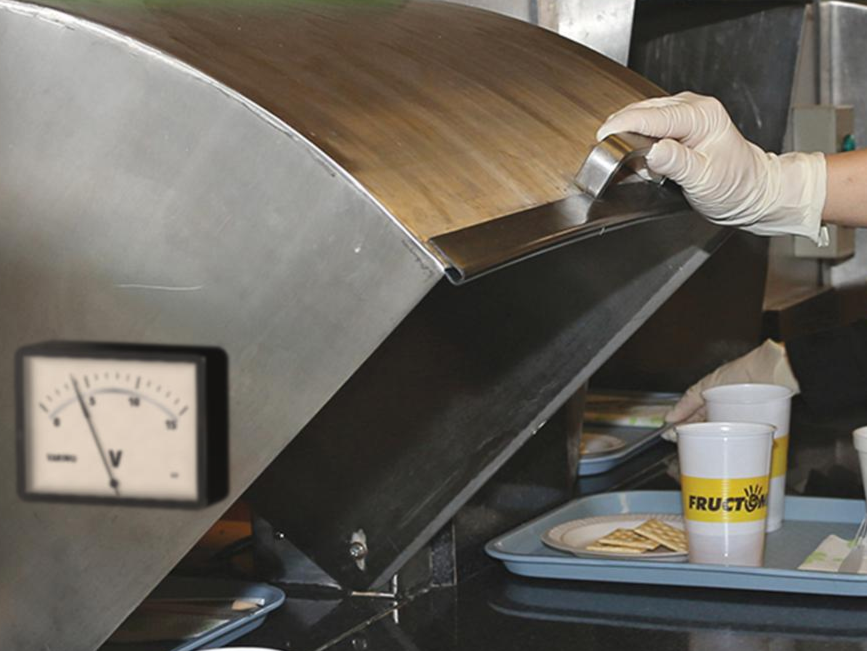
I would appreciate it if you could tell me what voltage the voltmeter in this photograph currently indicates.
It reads 4 V
